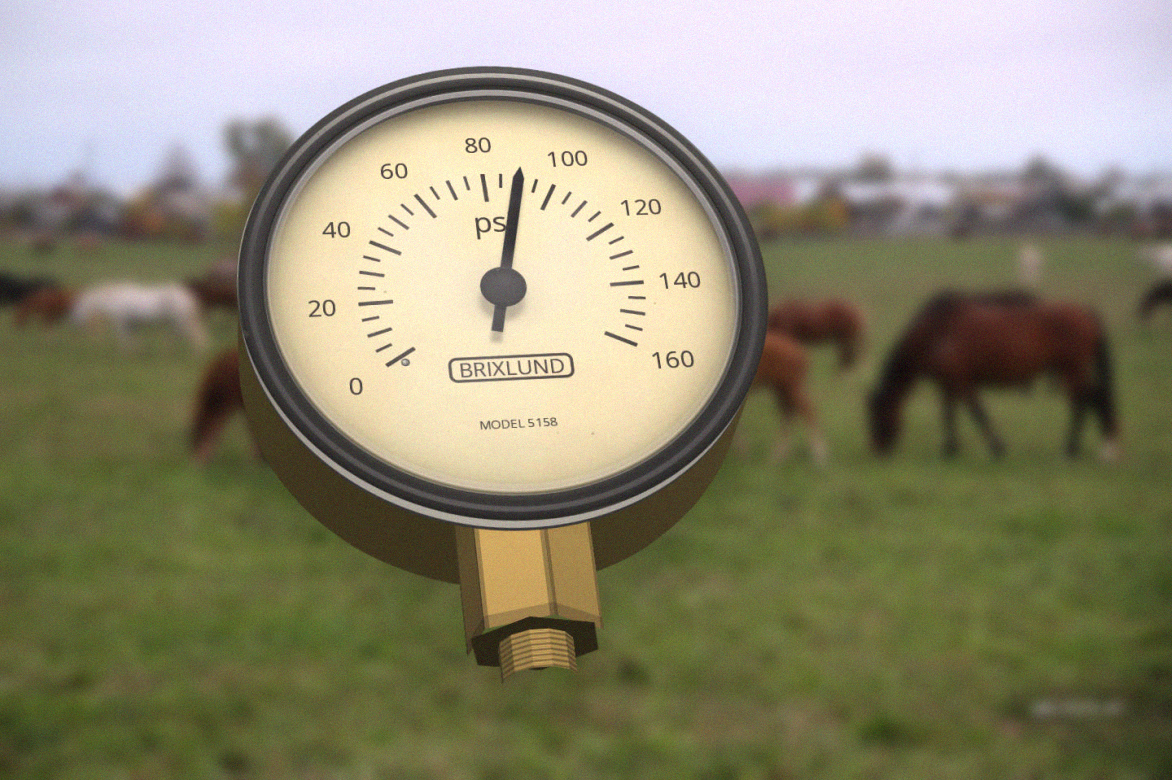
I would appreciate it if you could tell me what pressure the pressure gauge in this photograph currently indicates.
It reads 90 psi
